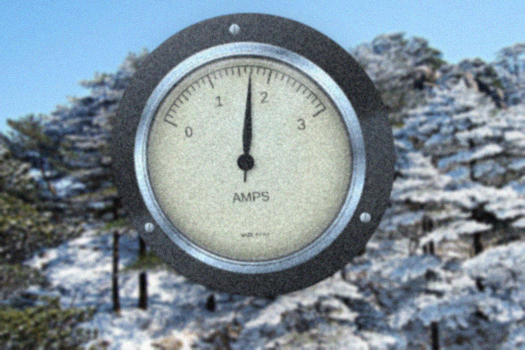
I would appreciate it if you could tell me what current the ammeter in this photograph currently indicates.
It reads 1.7 A
